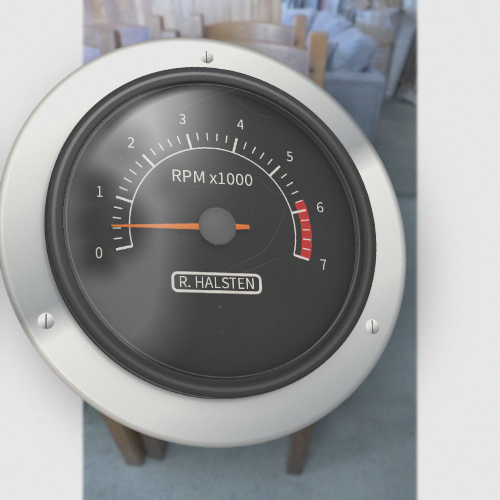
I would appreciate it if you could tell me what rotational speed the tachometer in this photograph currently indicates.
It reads 400 rpm
